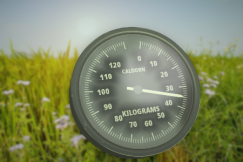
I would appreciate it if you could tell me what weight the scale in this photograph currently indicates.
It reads 35 kg
